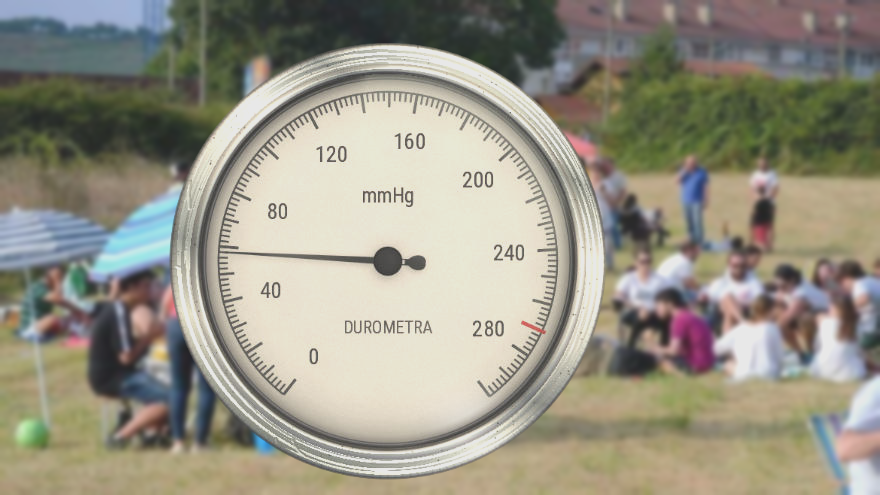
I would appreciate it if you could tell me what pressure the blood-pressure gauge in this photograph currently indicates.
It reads 58 mmHg
